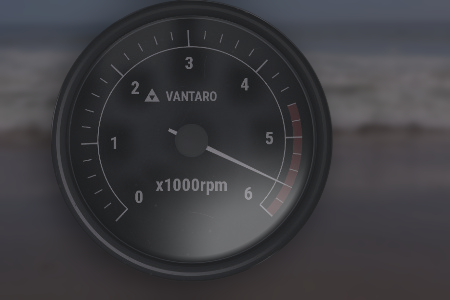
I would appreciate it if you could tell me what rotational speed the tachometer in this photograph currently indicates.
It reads 5600 rpm
